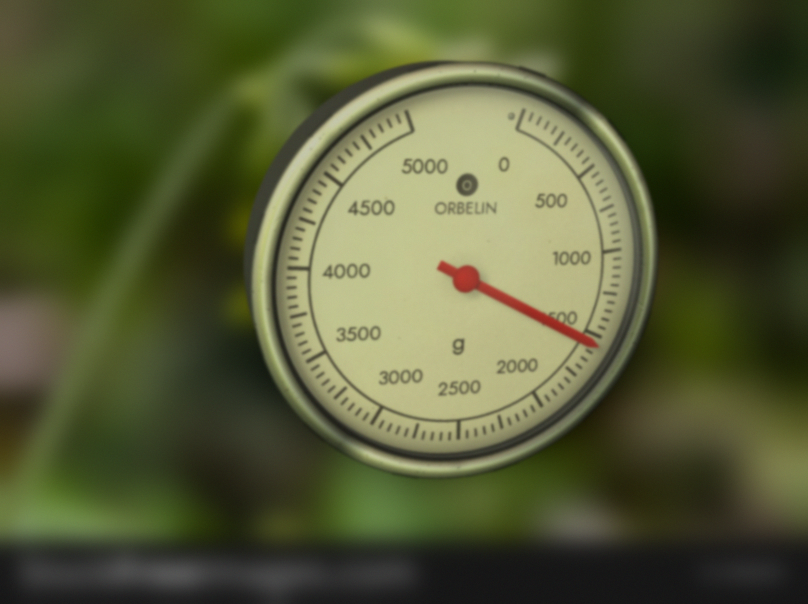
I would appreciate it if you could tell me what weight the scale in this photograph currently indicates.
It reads 1550 g
